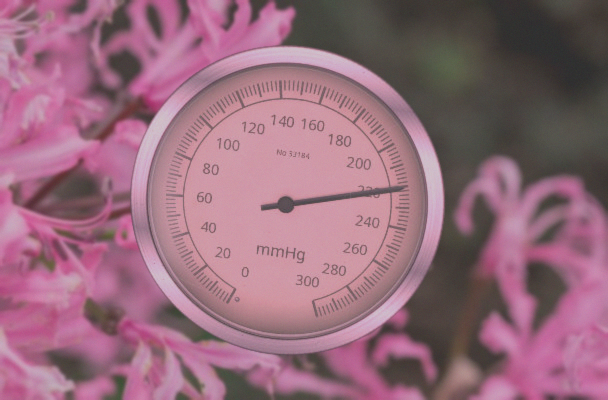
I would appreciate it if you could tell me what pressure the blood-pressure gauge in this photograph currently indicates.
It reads 220 mmHg
